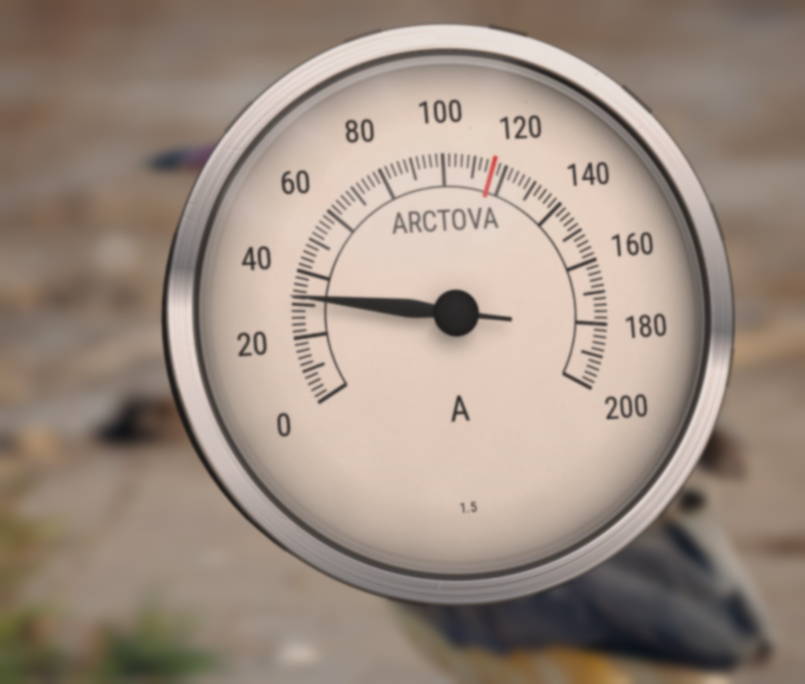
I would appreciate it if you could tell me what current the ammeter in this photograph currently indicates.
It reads 32 A
